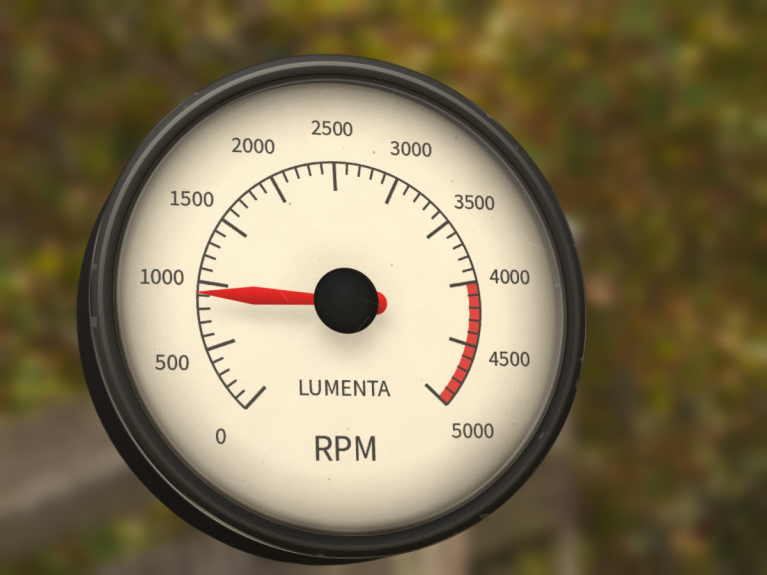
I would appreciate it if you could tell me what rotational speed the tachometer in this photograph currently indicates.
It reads 900 rpm
